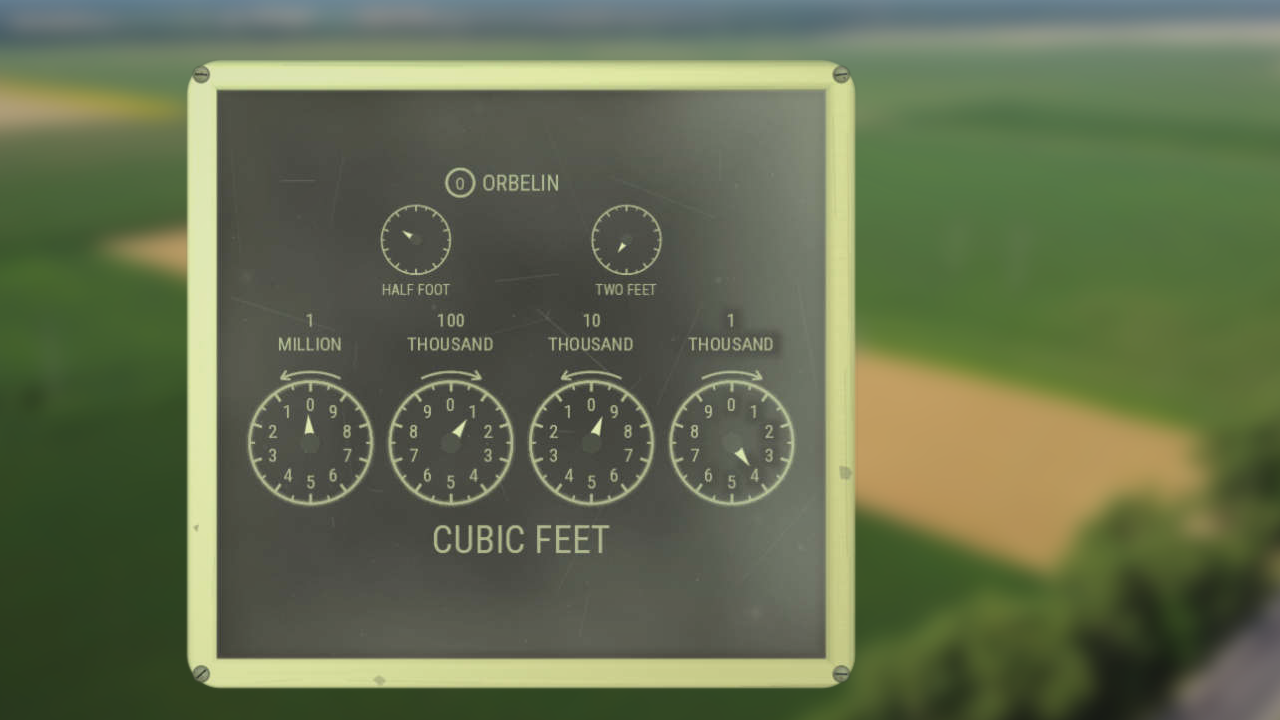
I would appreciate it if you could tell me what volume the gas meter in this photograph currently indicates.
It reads 9400 ft³
